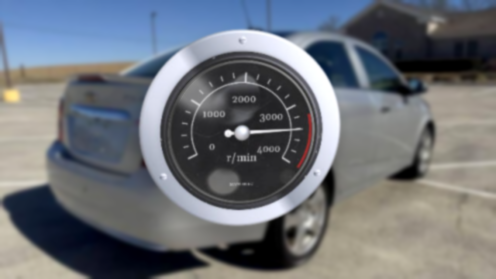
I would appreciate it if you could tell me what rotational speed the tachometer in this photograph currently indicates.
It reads 3400 rpm
